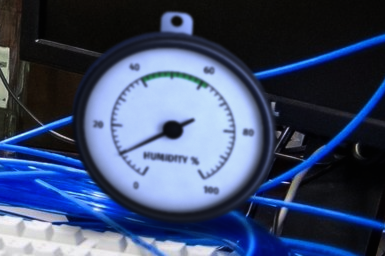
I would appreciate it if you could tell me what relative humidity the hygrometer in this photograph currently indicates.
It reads 10 %
